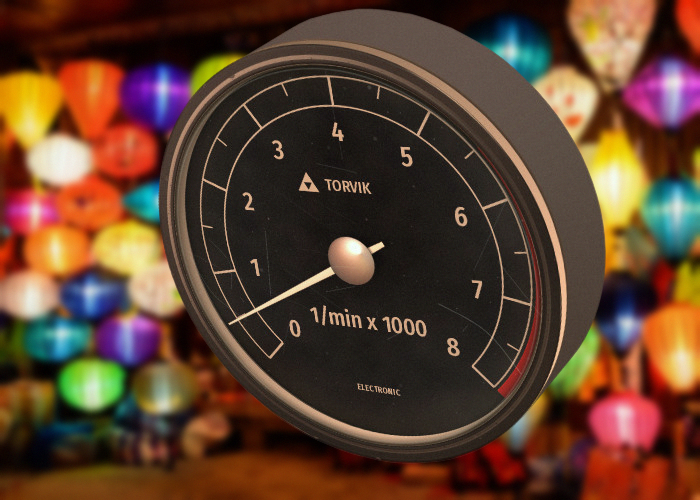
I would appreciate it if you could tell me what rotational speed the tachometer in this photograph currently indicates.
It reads 500 rpm
